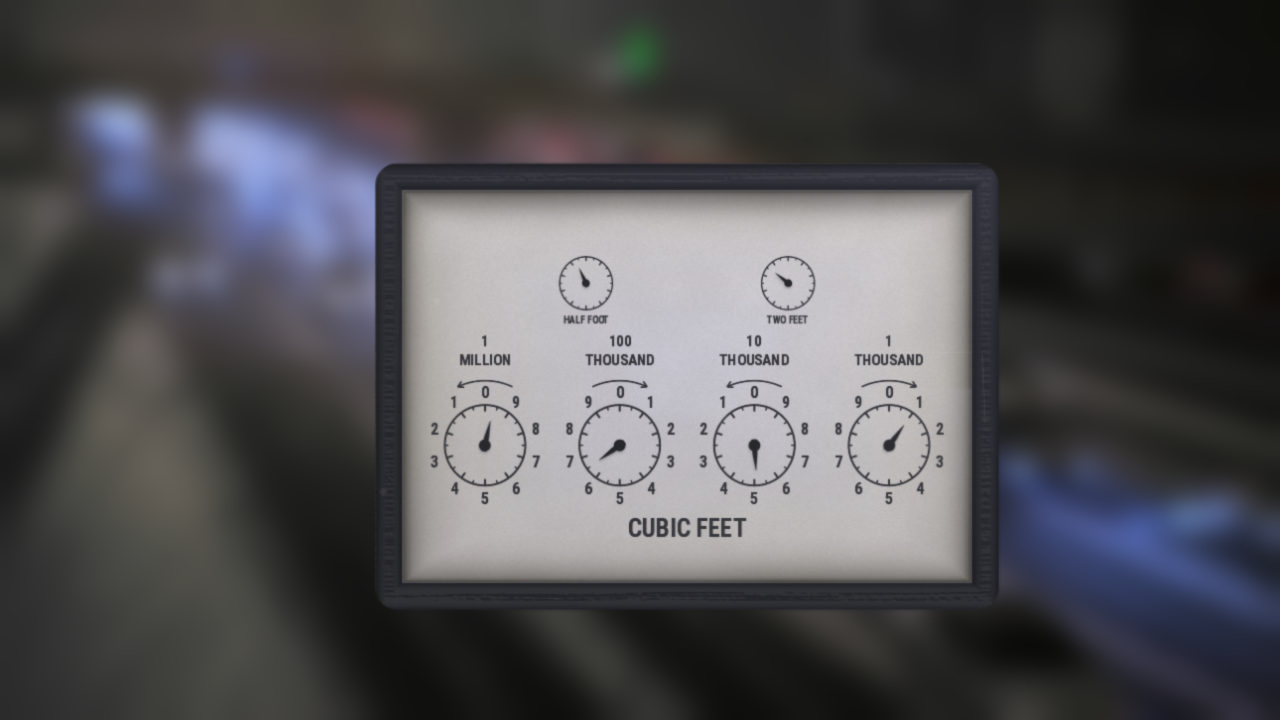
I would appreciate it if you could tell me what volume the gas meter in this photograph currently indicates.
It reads 965100 ft³
